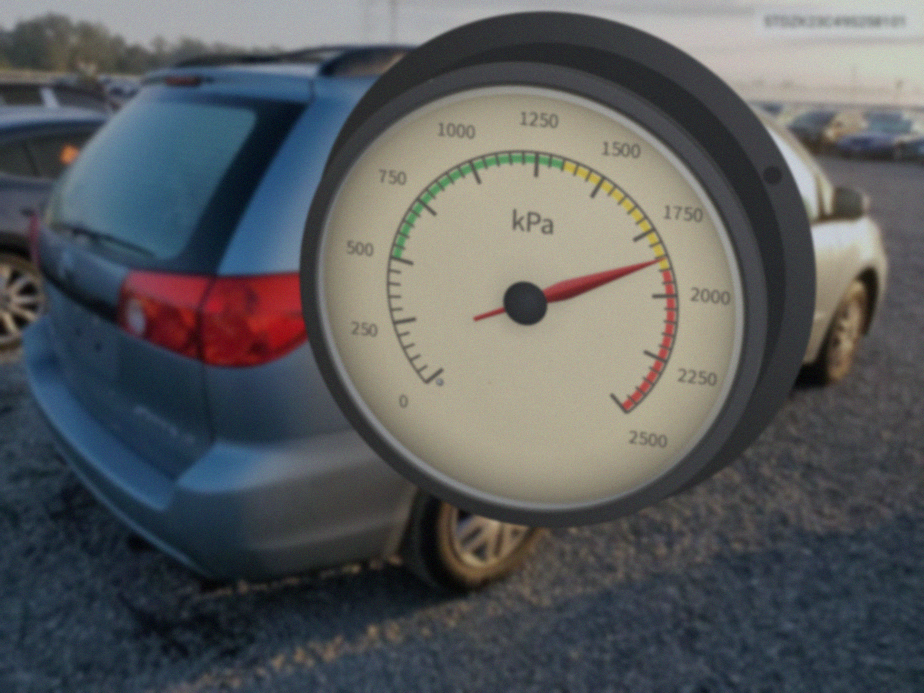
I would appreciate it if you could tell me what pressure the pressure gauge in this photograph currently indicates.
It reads 1850 kPa
